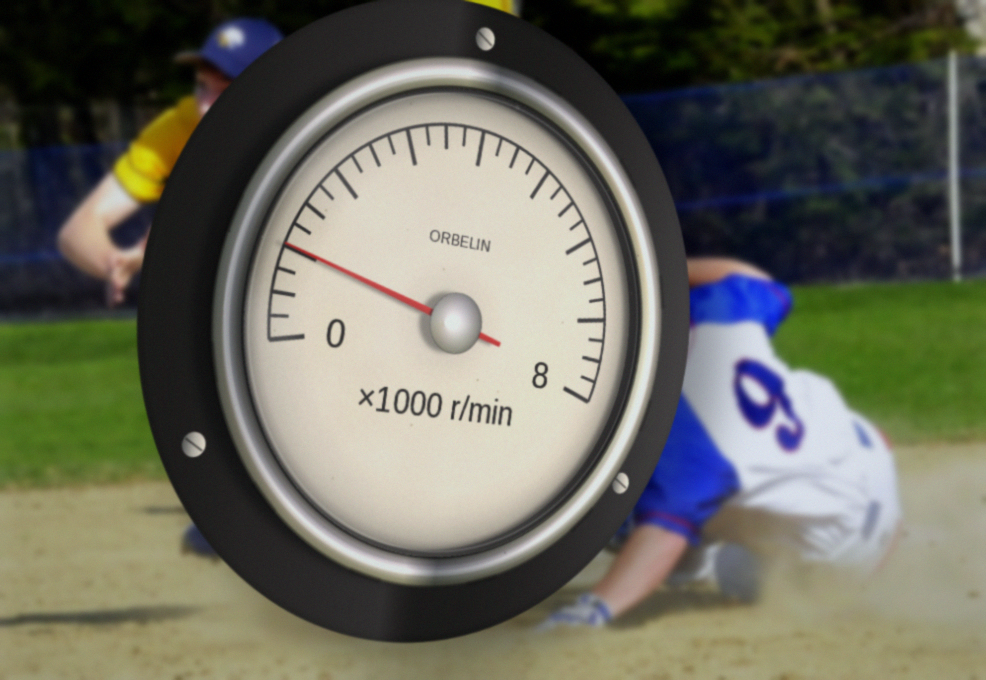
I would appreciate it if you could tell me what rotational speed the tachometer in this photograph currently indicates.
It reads 1000 rpm
